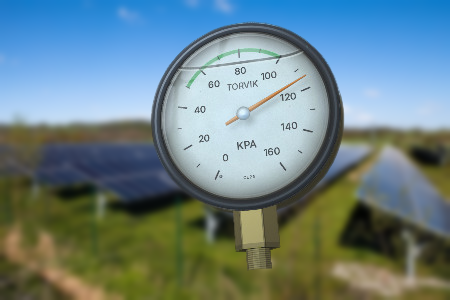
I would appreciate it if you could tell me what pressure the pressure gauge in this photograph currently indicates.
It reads 115 kPa
